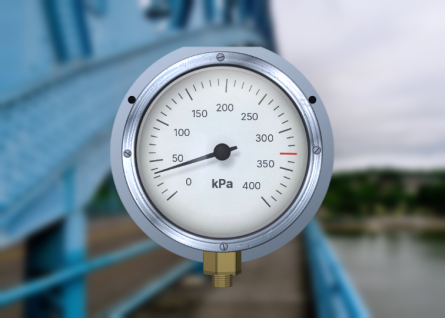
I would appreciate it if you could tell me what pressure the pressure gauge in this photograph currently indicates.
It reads 35 kPa
